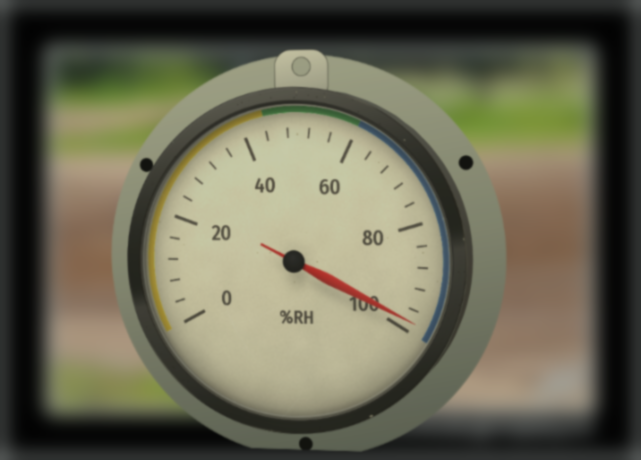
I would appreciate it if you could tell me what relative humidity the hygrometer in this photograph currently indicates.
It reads 98 %
